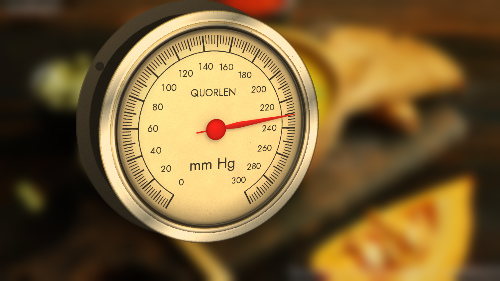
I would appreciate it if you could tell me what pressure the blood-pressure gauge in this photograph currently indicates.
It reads 230 mmHg
